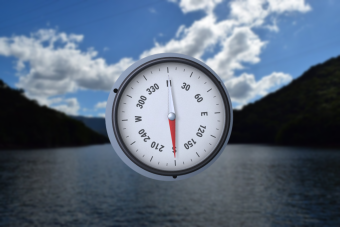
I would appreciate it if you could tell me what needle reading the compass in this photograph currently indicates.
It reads 180 °
